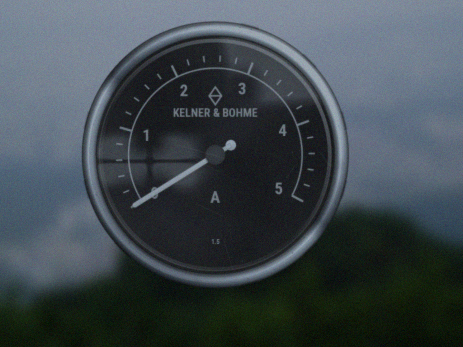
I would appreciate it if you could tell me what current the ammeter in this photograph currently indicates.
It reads 0 A
